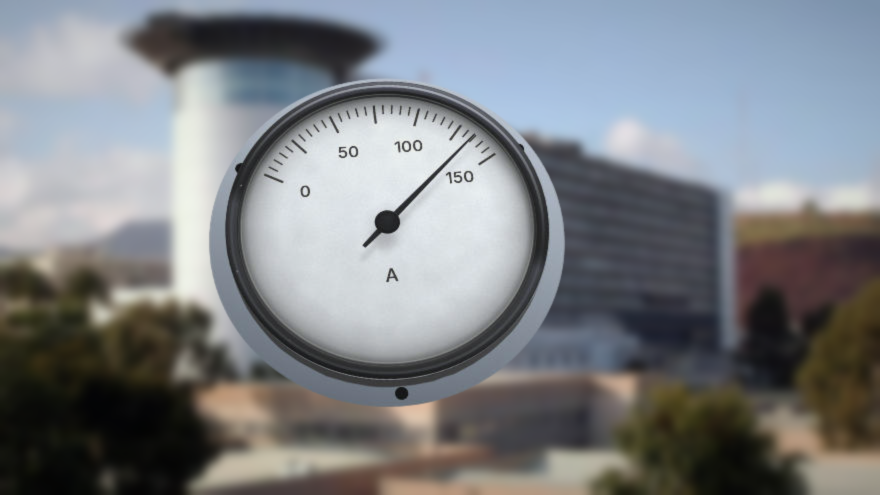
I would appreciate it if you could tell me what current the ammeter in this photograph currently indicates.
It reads 135 A
